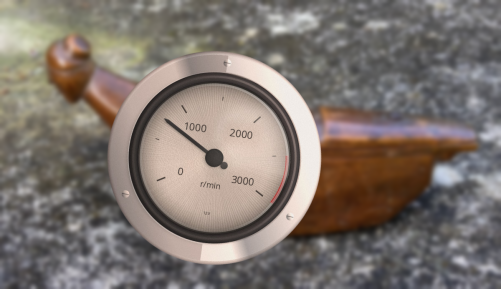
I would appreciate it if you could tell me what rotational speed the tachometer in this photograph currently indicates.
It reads 750 rpm
